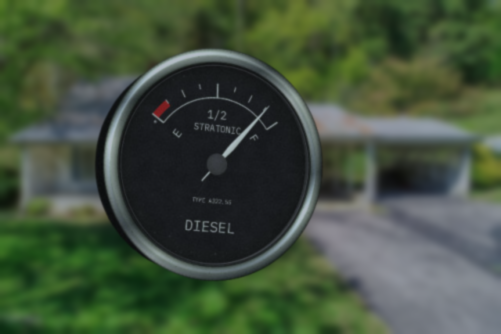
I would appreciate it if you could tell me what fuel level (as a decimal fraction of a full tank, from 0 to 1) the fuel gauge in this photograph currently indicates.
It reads 0.875
